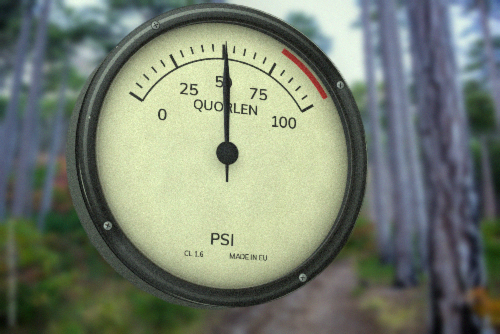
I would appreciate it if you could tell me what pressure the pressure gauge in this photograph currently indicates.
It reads 50 psi
